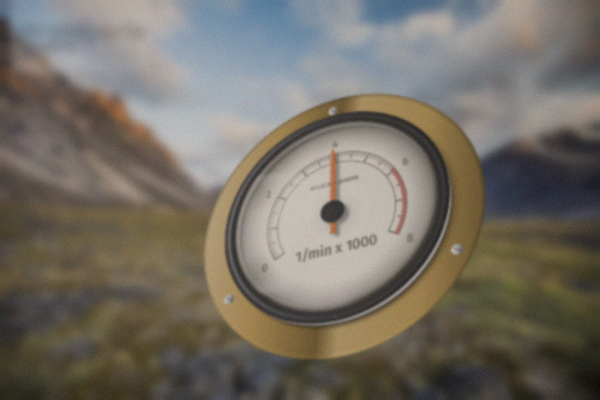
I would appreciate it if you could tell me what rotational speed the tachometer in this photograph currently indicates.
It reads 4000 rpm
